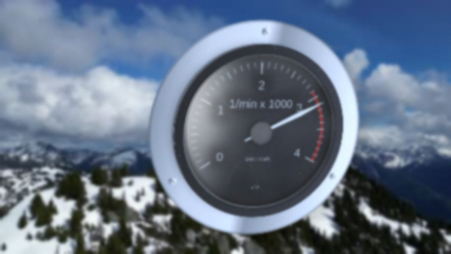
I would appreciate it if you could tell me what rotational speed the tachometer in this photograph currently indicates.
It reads 3100 rpm
